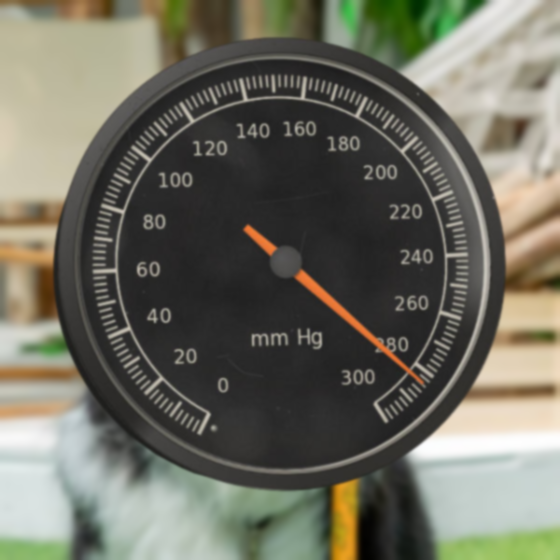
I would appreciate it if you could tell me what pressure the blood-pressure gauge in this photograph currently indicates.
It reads 284 mmHg
